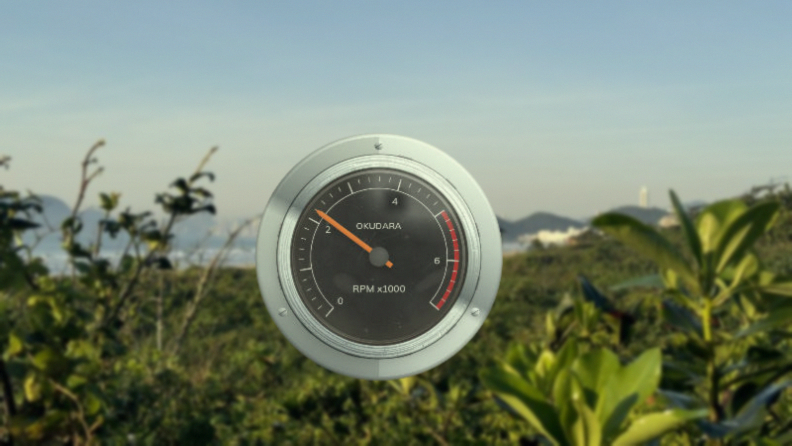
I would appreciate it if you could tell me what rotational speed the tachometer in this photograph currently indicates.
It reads 2200 rpm
